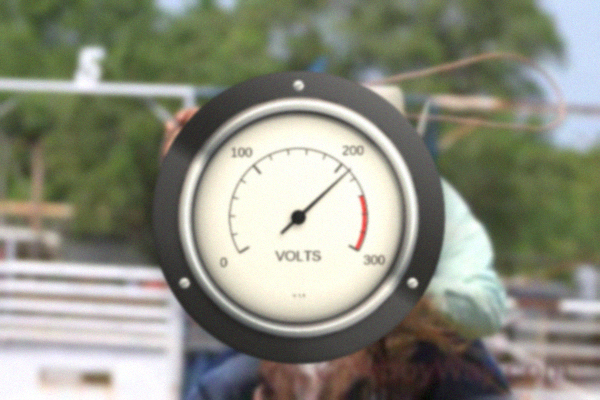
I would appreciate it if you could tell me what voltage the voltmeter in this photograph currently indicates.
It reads 210 V
